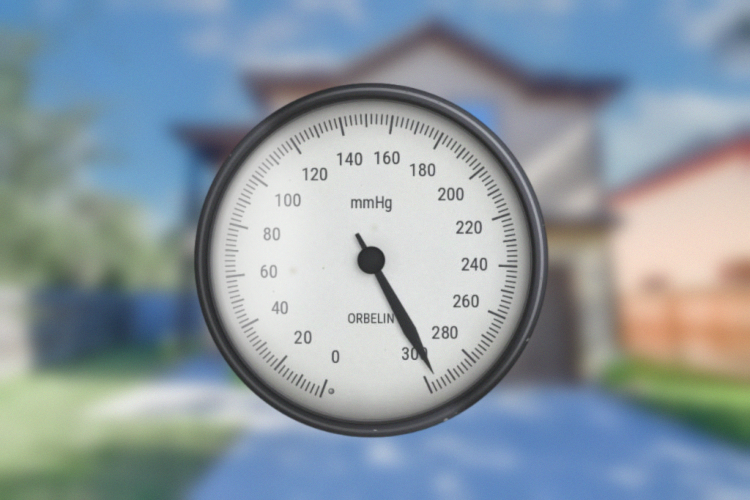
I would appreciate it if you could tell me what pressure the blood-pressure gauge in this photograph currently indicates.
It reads 296 mmHg
